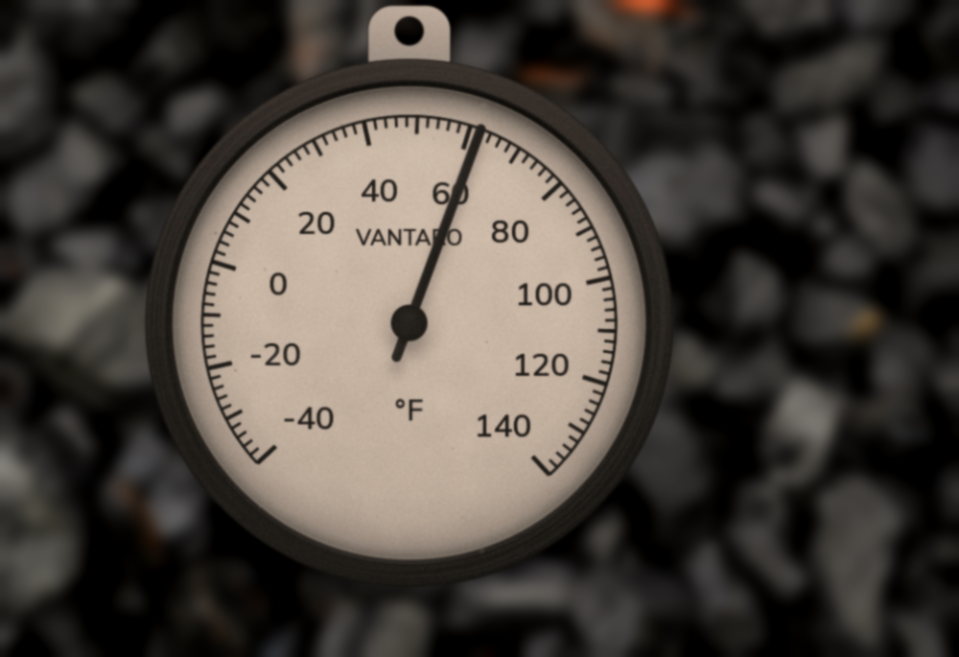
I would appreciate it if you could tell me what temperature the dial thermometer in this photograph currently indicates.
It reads 62 °F
